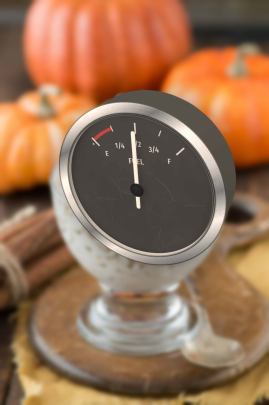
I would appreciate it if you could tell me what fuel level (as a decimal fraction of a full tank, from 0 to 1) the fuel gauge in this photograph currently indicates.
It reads 0.5
